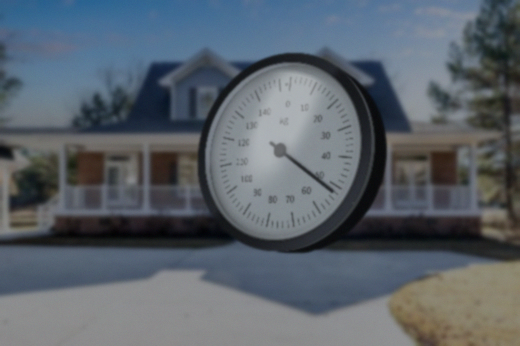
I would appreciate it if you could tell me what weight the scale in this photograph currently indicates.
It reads 52 kg
